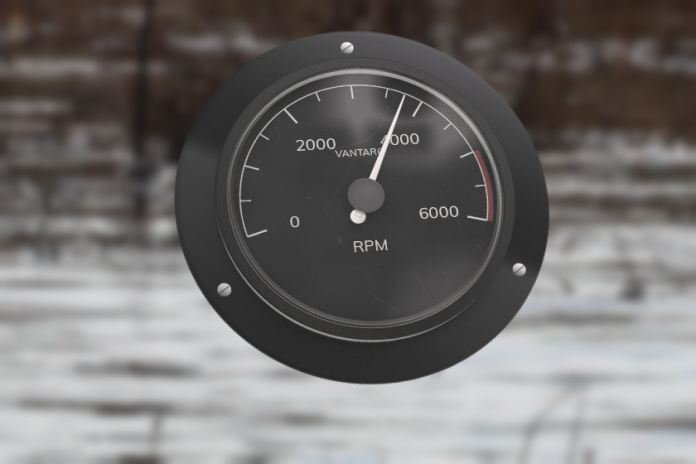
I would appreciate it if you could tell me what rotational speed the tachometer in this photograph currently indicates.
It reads 3750 rpm
